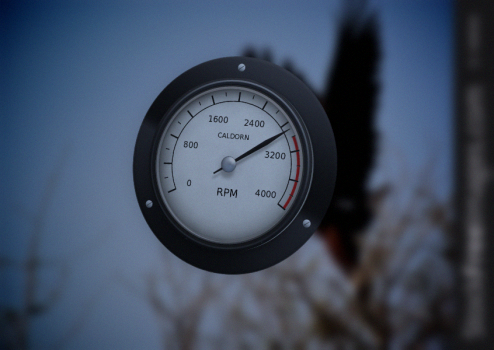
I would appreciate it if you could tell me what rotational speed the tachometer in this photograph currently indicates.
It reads 2900 rpm
